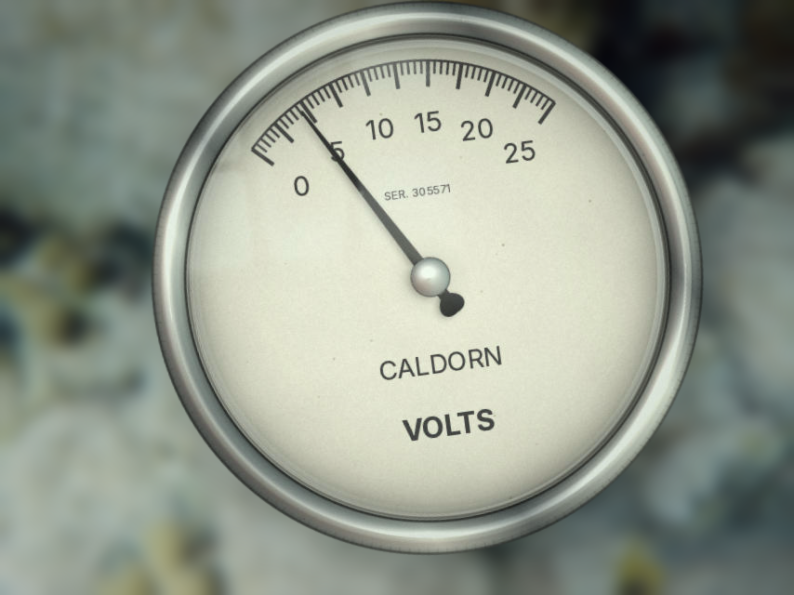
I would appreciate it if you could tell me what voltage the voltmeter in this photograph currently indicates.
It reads 4.5 V
